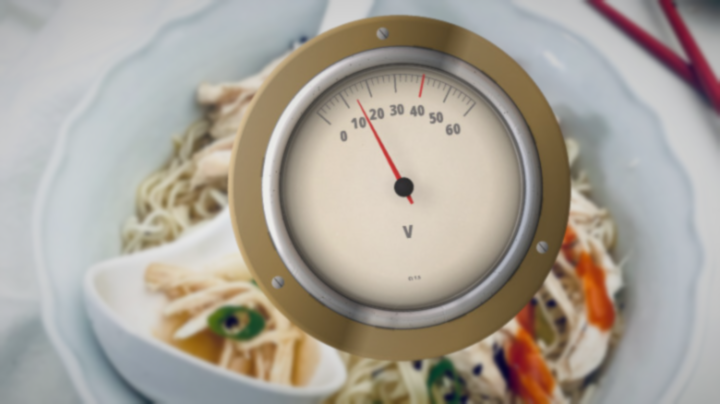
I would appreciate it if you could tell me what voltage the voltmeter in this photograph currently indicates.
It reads 14 V
